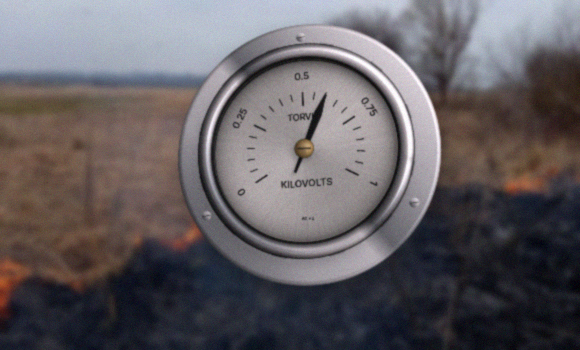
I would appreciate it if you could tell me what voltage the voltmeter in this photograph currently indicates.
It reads 0.6 kV
